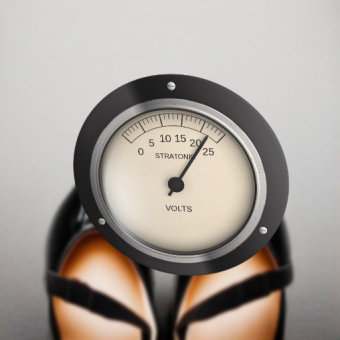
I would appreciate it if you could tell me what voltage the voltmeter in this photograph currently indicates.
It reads 22 V
